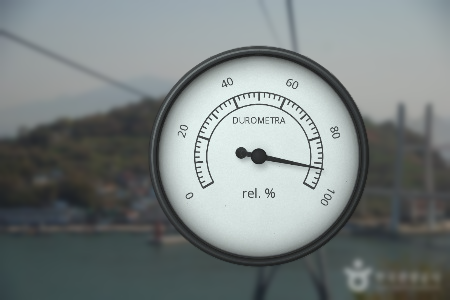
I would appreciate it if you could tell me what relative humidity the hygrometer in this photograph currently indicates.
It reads 92 %
